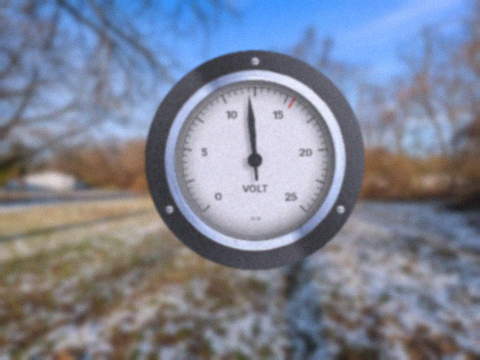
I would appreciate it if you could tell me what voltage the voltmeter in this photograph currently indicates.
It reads 12 V
